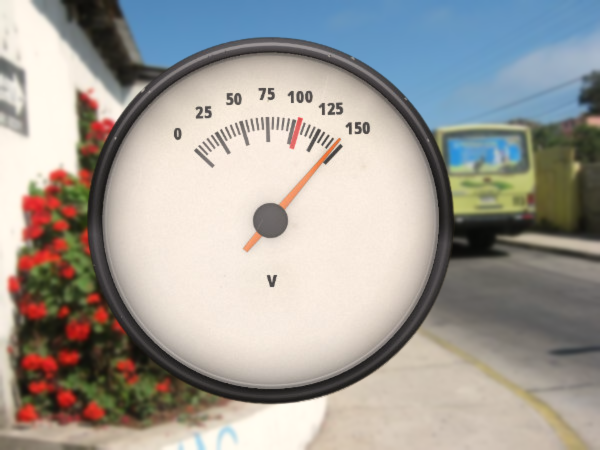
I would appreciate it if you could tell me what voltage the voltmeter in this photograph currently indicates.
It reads 145 V
